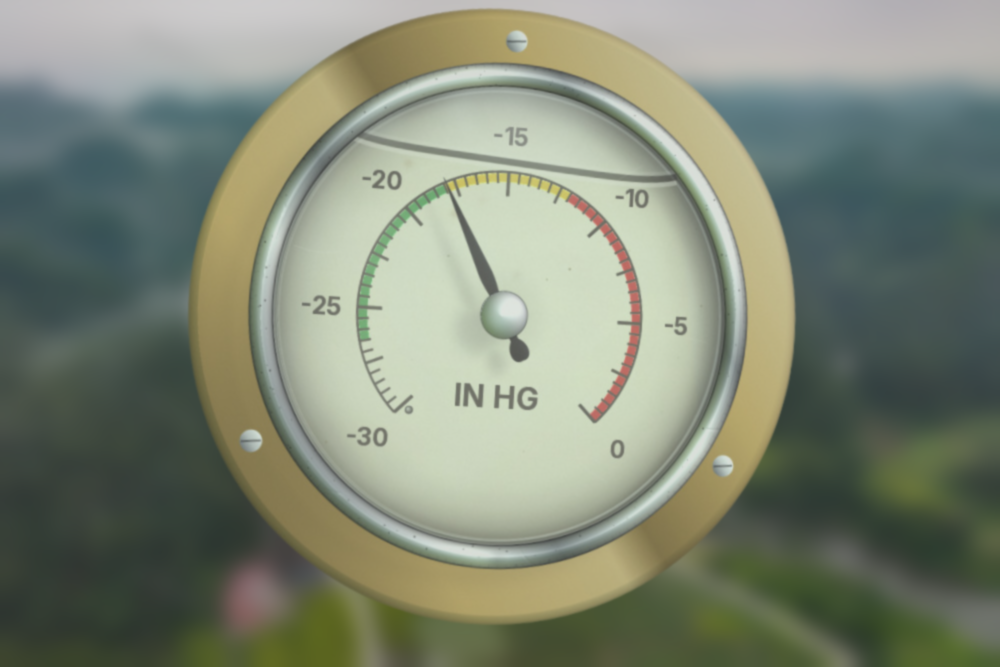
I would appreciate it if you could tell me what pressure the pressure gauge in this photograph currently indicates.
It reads -18 inHg
